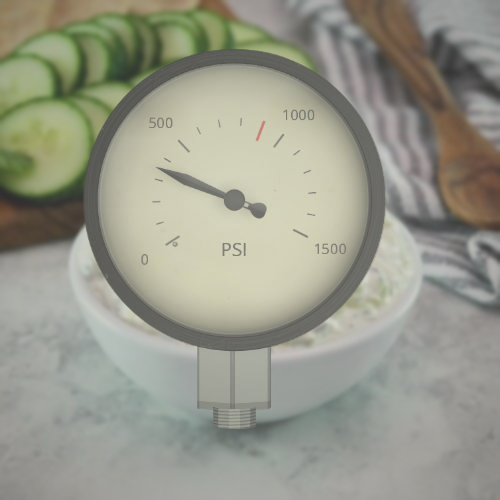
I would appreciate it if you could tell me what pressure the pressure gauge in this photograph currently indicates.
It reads 350 psi
